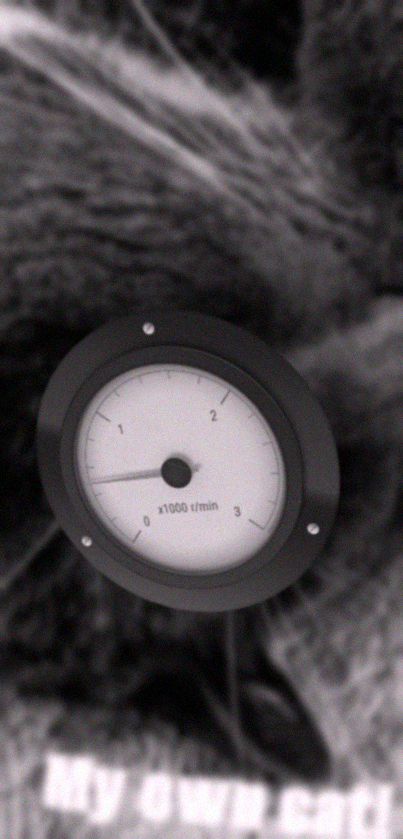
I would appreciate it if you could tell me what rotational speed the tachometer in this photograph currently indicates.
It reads 500 rpm
